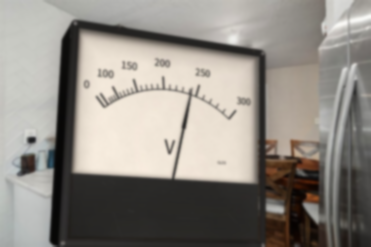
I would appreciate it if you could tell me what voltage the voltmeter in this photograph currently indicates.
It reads 240 V
